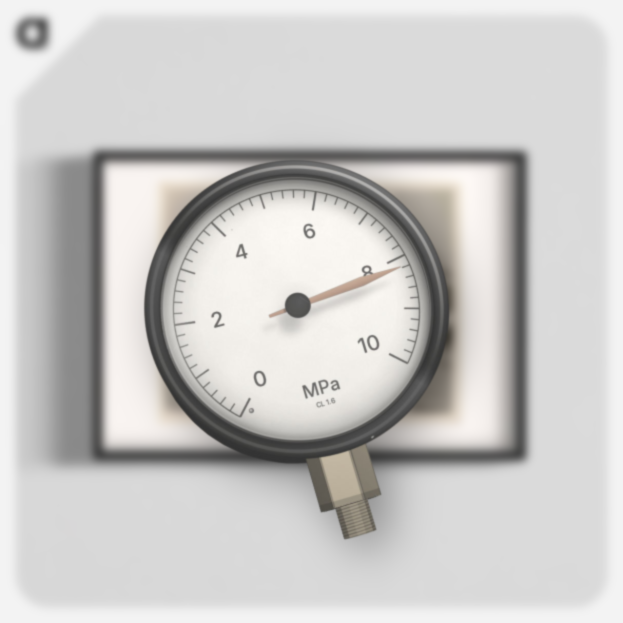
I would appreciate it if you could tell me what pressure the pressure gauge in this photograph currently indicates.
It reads 8.2 MPa
